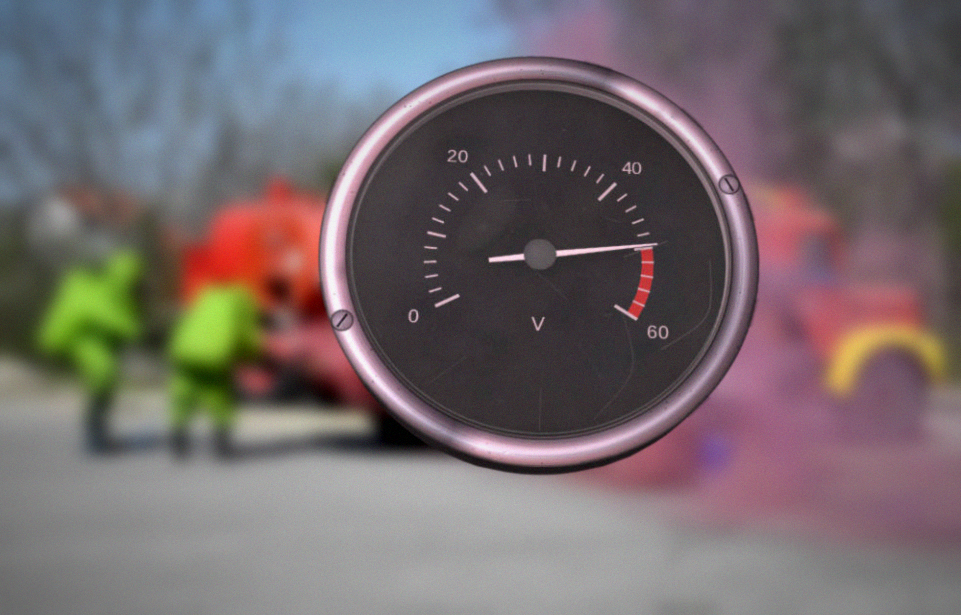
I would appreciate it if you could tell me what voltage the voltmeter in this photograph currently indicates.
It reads 50 V
